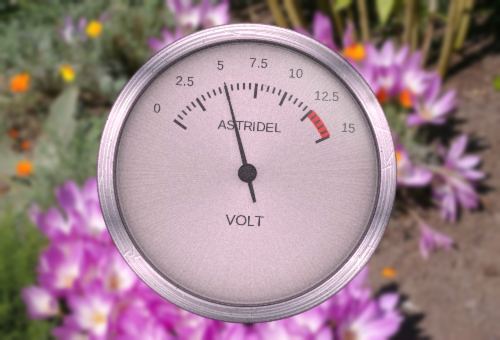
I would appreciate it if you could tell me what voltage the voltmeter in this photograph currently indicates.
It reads 5 V
